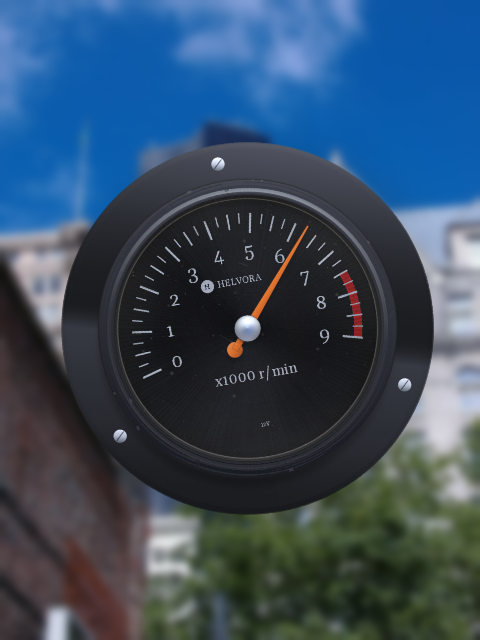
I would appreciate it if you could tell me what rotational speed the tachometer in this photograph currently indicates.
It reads 6250 rpm
